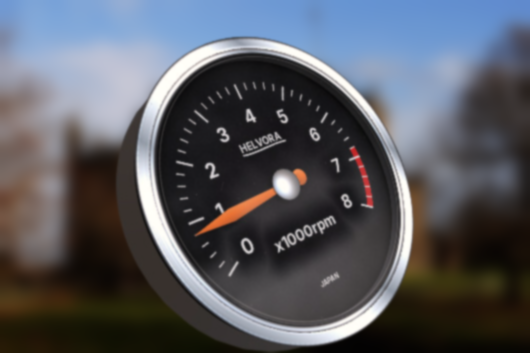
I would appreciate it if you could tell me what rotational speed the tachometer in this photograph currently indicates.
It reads 800 rpm
